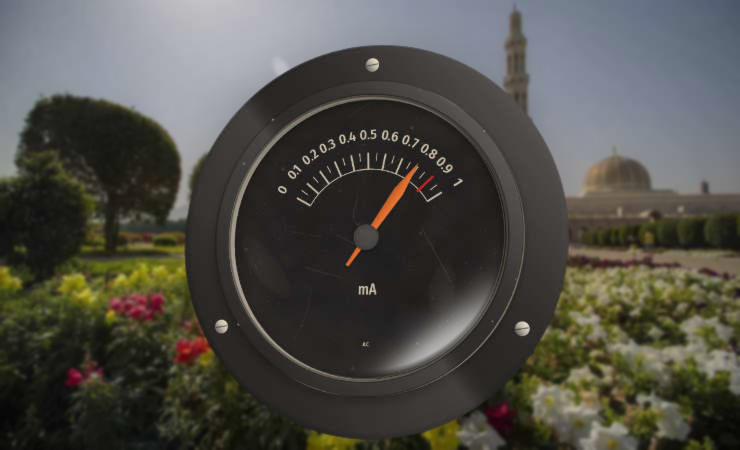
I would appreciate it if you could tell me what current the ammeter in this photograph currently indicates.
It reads 0.8 mA
